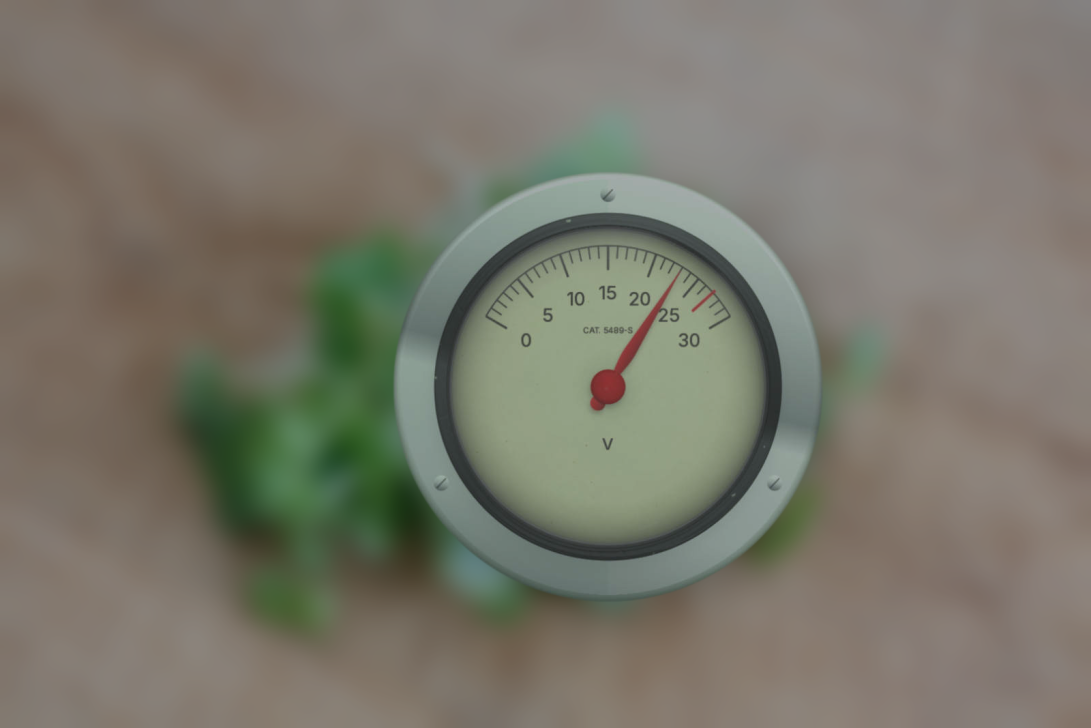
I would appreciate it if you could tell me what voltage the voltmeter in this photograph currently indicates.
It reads 23 V
